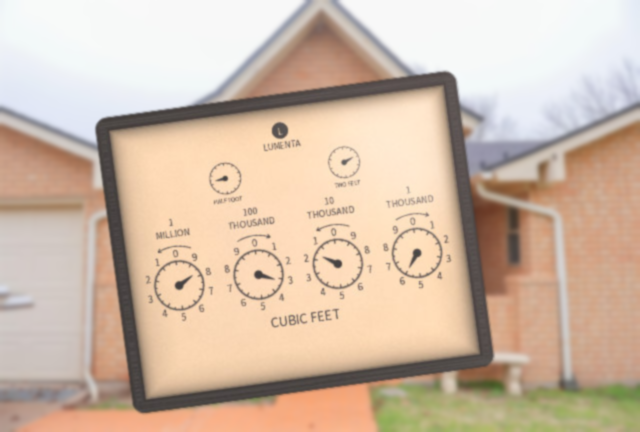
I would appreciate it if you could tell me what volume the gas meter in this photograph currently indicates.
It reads 831600 ft³
